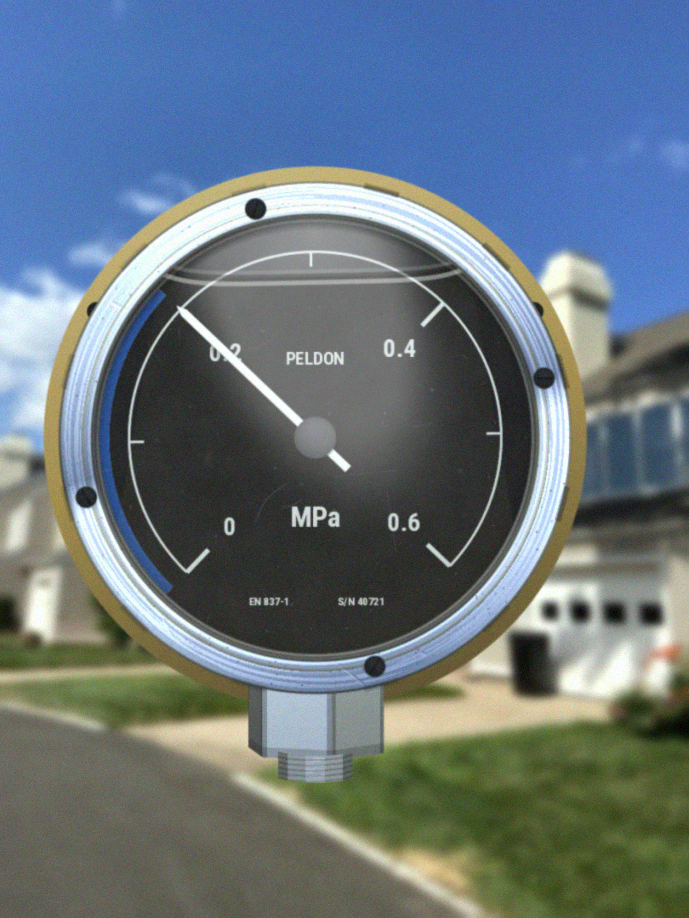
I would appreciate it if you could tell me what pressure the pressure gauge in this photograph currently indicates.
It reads 0.2 MPa
